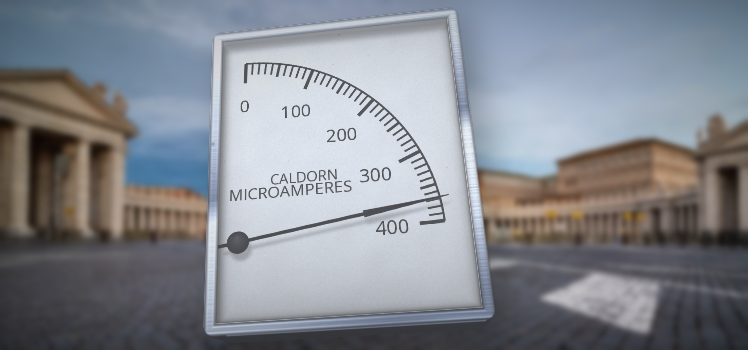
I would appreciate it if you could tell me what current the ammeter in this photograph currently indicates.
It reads 370 µA
